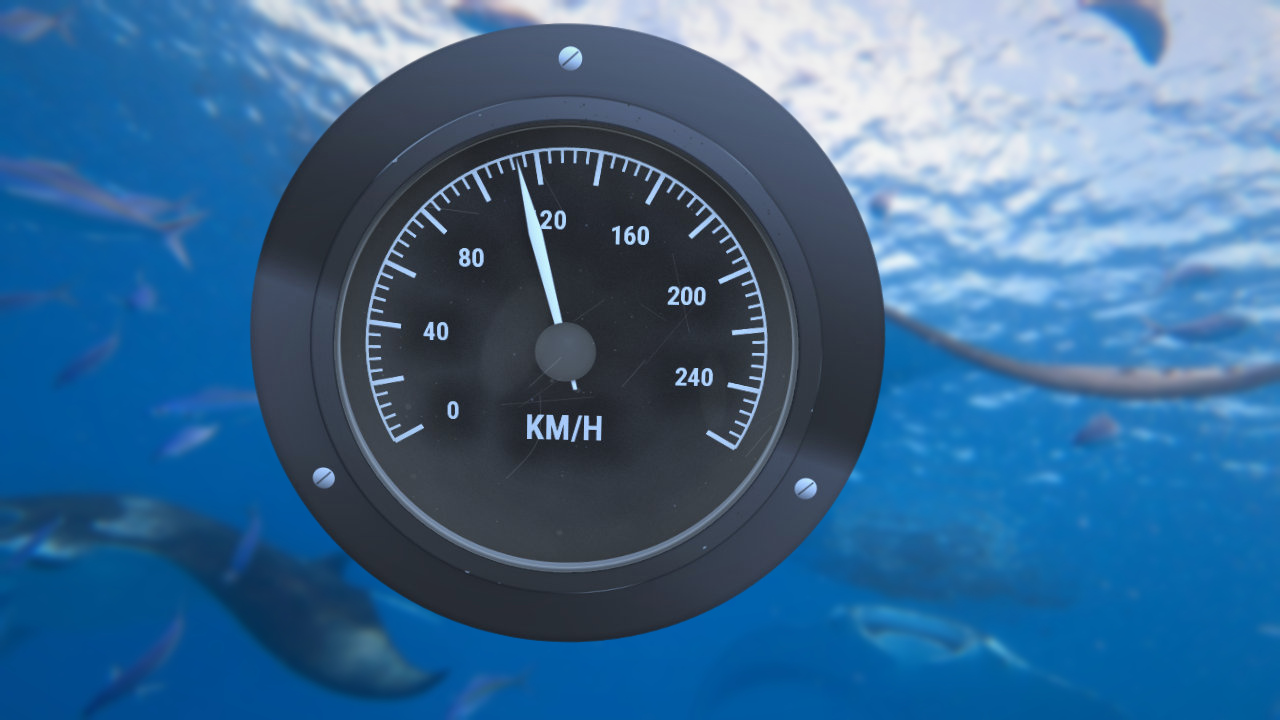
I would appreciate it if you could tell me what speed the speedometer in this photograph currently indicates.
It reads 114 km/h
